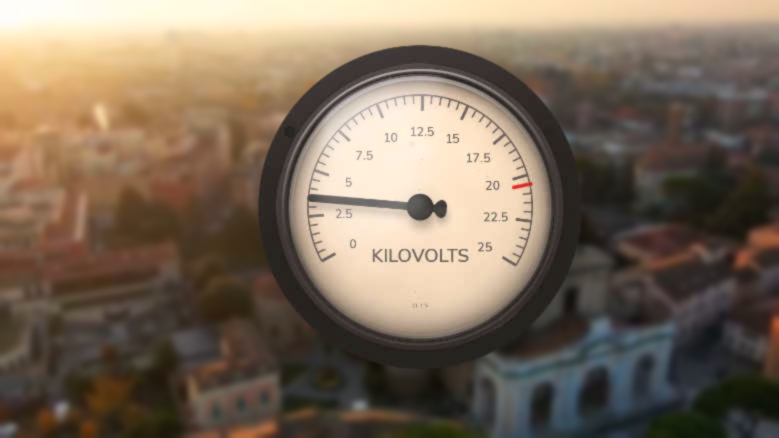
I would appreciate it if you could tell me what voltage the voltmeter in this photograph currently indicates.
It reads 3.5 kV
